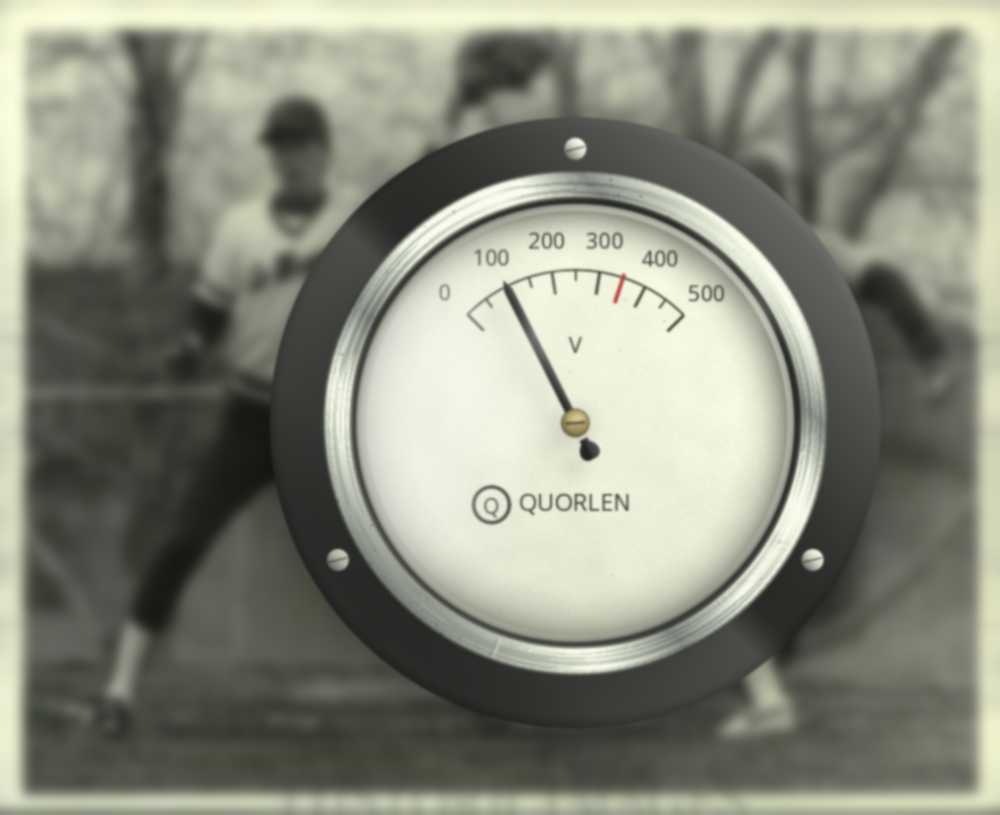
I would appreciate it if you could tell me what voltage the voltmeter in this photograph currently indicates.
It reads 100 V
